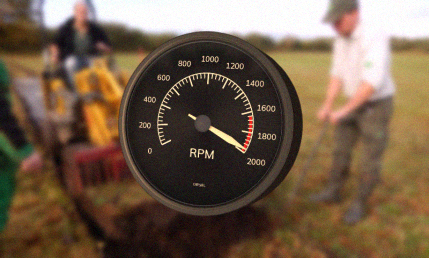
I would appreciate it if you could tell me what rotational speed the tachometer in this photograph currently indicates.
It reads 1960 rpm
